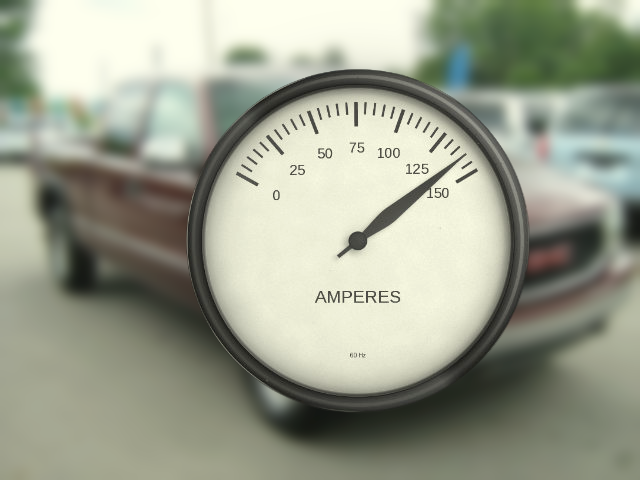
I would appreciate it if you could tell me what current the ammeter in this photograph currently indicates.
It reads 140 A
